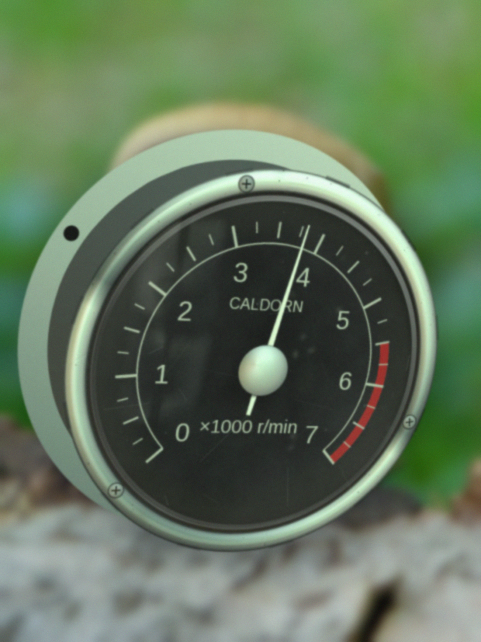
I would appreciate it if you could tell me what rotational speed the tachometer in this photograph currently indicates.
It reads 3750 rpm
